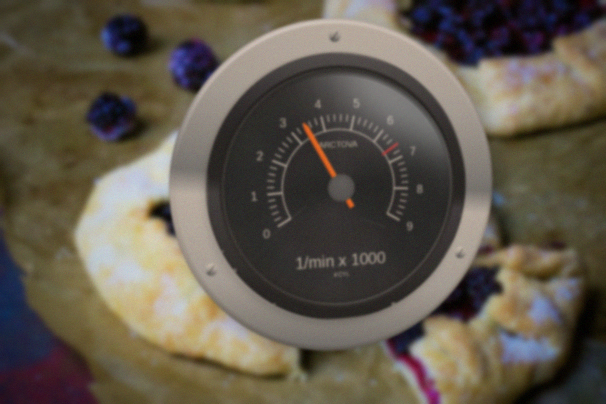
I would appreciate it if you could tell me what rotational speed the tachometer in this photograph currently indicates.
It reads 3400 rpm
